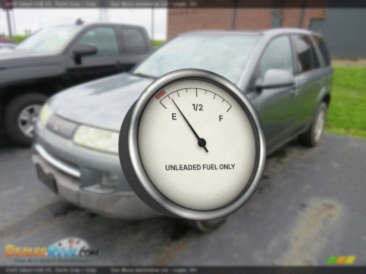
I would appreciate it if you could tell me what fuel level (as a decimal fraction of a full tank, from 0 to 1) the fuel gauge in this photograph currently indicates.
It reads 0.125
